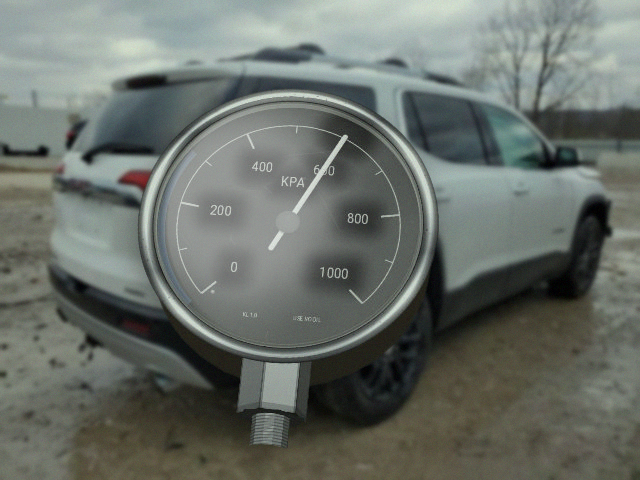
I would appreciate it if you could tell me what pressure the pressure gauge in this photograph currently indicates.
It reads 600 kPa
